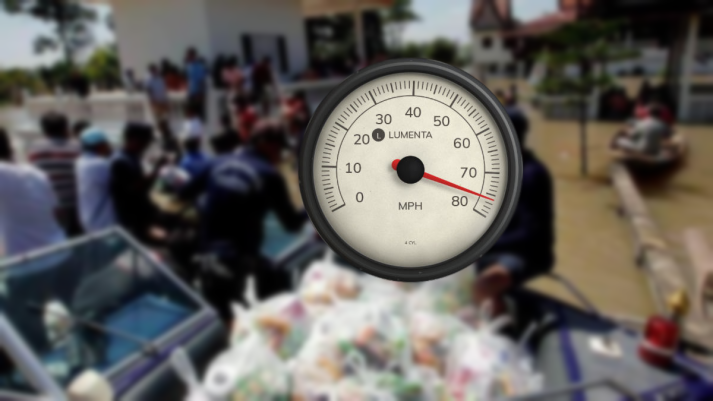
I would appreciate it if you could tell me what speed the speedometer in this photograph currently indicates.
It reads 76 mph
